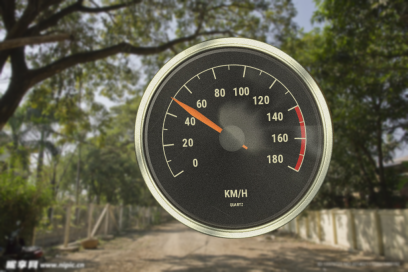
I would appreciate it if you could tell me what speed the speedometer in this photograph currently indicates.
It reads 50 km/h
